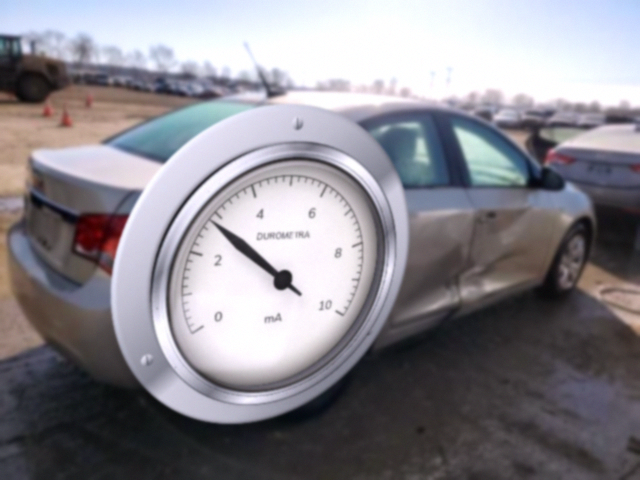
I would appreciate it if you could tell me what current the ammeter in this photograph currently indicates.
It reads 2.8 mA
